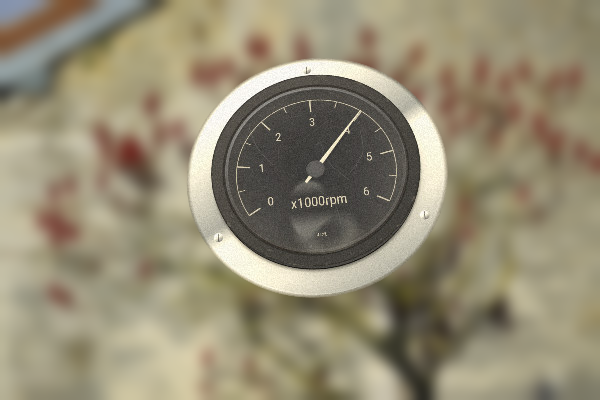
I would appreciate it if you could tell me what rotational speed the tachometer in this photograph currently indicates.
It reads 4000 rpm
